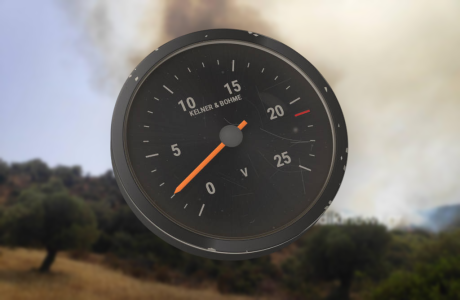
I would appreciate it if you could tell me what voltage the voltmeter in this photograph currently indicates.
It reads 2 V
